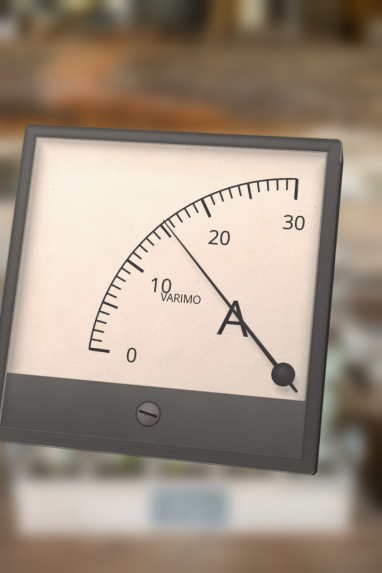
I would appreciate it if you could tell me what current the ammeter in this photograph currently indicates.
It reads 15.5 A
